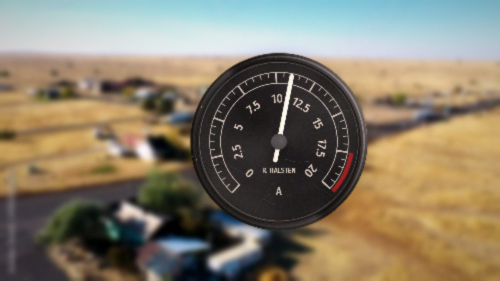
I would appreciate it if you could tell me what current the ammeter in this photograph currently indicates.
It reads 11 A
